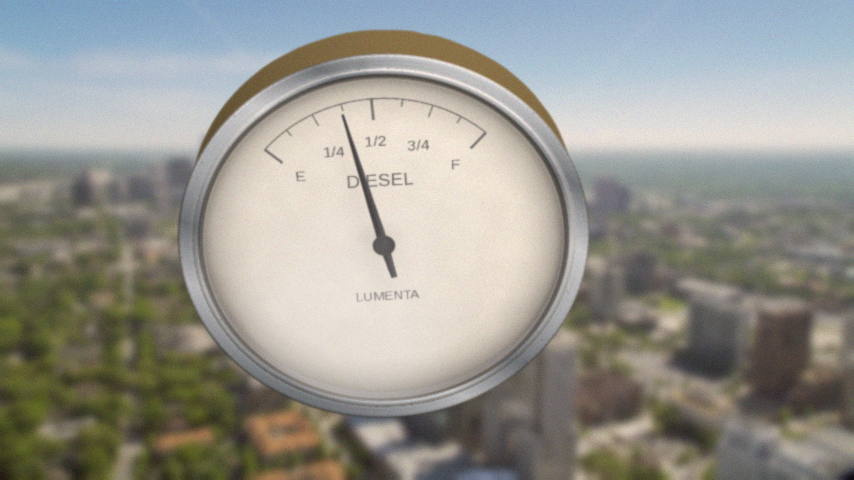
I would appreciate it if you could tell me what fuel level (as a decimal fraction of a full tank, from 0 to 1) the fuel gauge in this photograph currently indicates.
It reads 0.375
